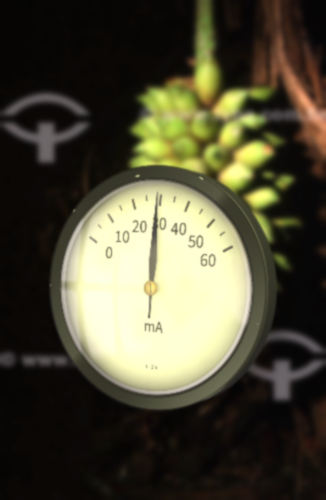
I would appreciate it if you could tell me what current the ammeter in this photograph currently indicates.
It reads 30 mA
